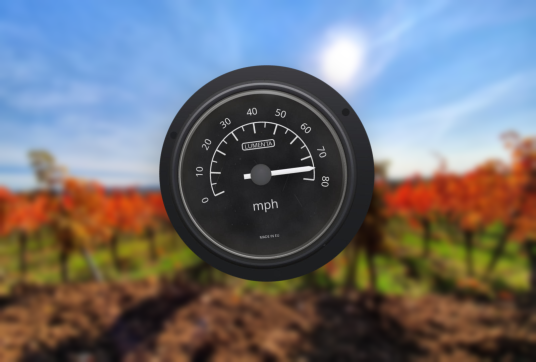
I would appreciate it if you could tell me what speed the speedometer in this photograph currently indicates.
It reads 75 mph
